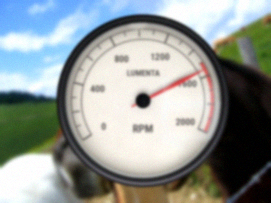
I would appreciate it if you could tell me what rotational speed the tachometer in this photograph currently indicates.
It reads 1550 rpm
